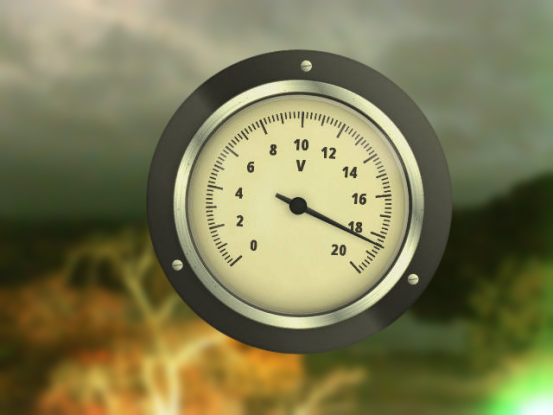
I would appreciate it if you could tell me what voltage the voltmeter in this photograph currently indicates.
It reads 18.4 V
